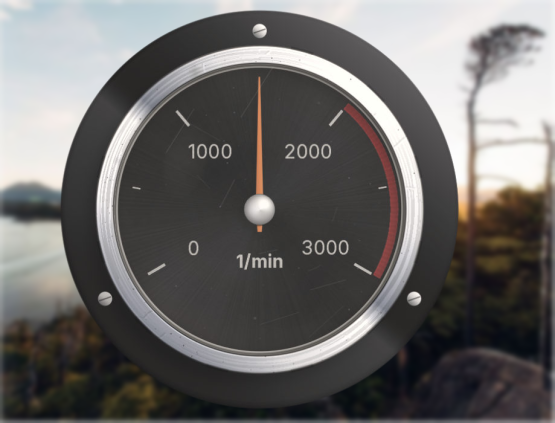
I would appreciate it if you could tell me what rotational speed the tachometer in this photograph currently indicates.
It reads 1500 rpm
